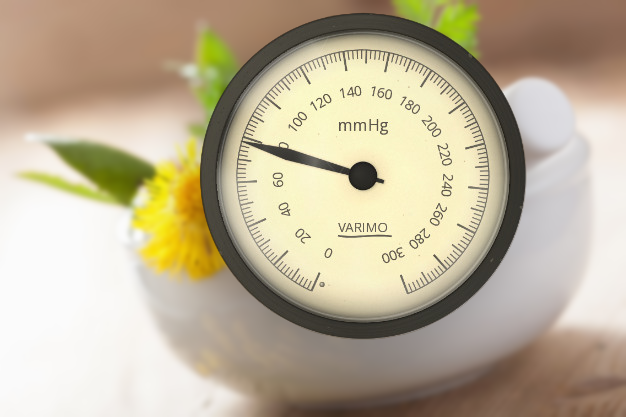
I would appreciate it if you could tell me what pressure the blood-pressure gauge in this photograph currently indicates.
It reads 78 mmHg
